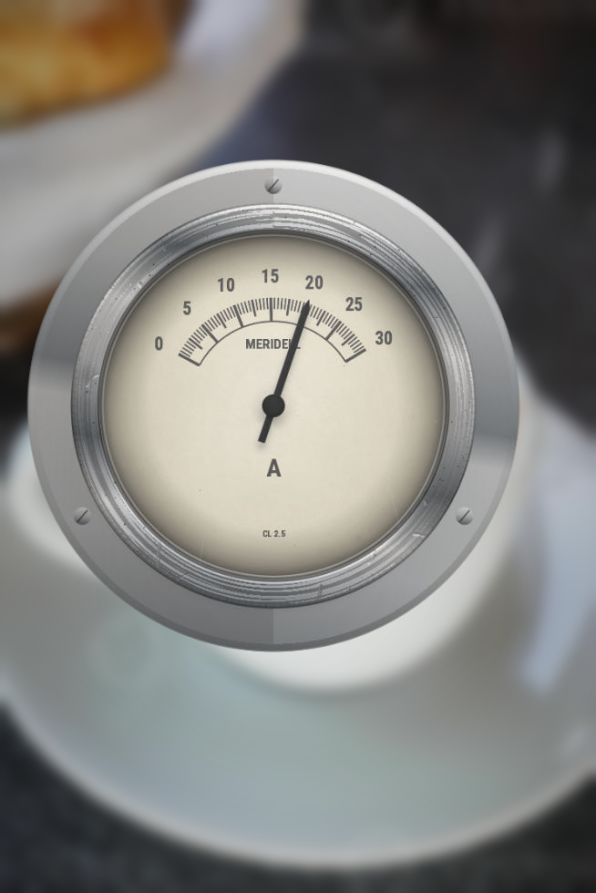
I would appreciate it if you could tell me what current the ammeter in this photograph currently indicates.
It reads 20 A
